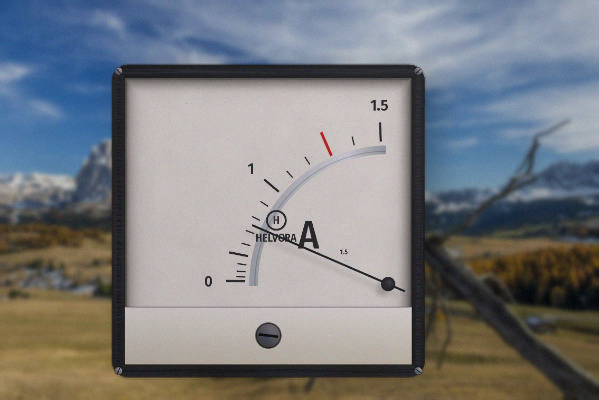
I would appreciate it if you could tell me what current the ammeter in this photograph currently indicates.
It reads 0.75 A
